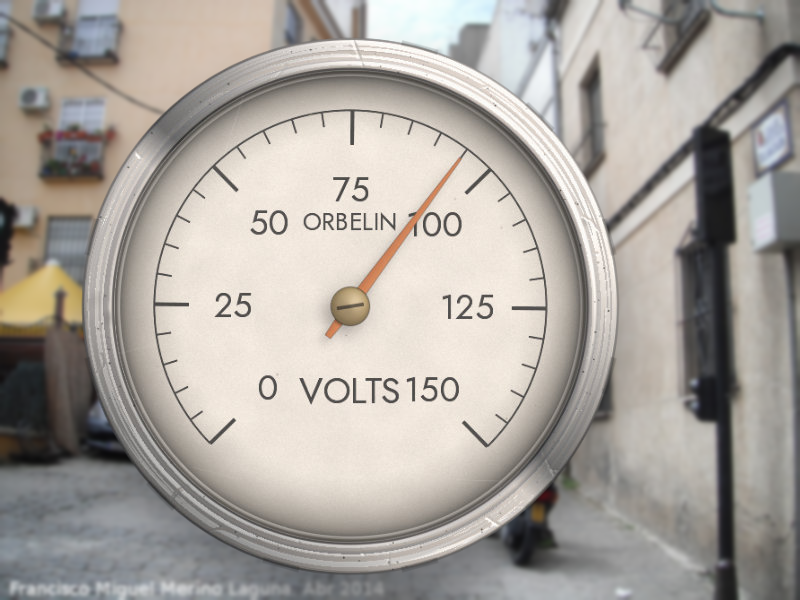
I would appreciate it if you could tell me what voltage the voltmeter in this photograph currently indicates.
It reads 95 V
